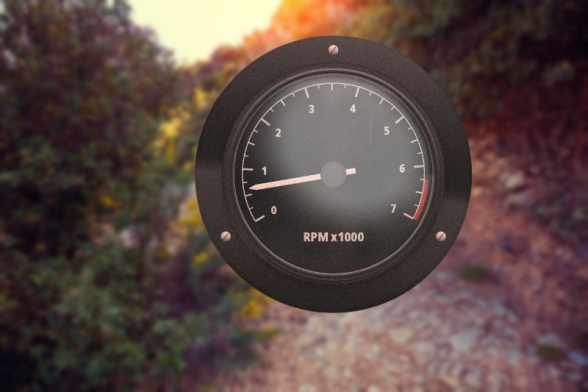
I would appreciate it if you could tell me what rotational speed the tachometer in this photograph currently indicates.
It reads 625 rpm
